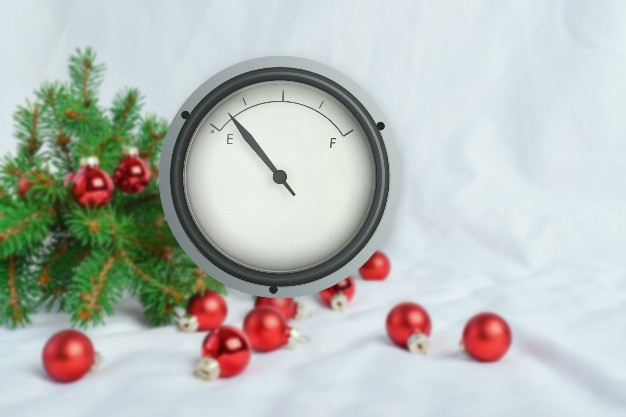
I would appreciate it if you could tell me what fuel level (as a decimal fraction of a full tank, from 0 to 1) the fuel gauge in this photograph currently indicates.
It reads 0.125
